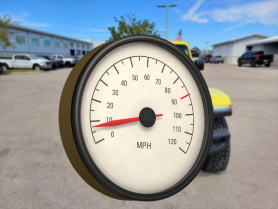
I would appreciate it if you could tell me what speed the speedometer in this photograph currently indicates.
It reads 7.5 mph
